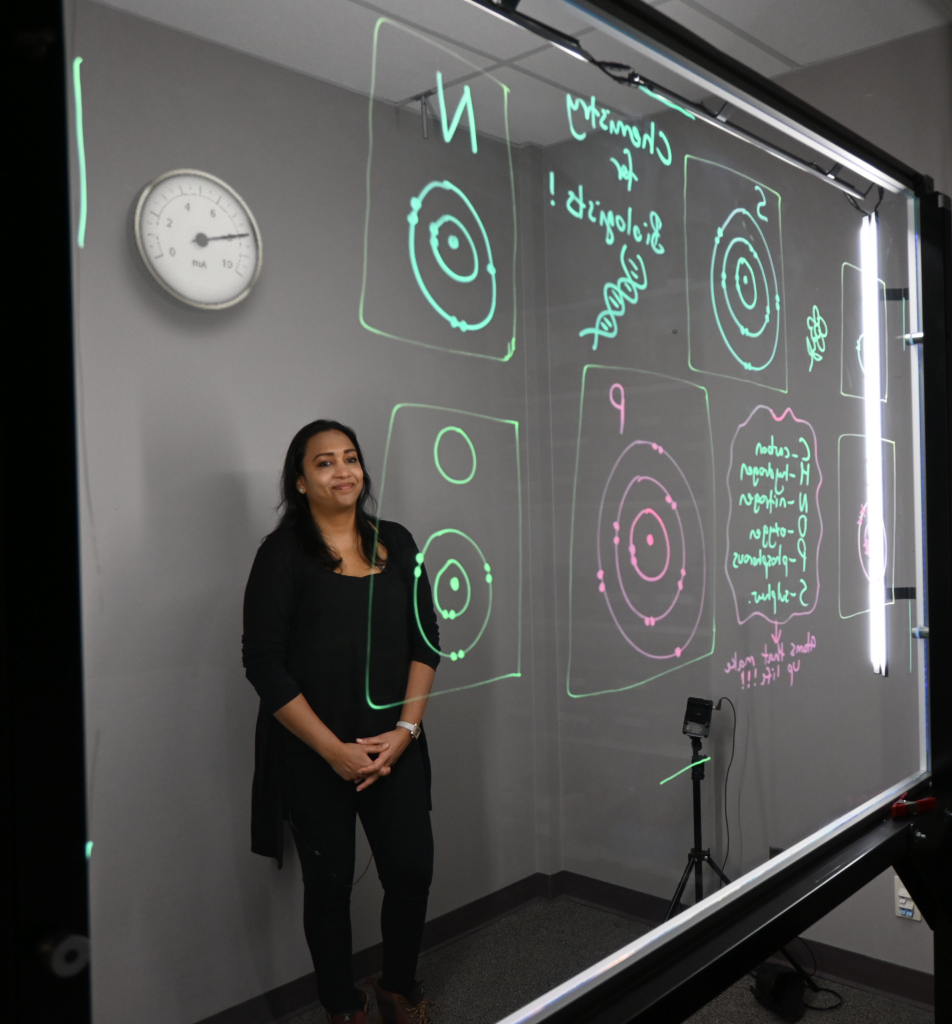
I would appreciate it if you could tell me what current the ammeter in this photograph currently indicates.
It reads 8 mA
